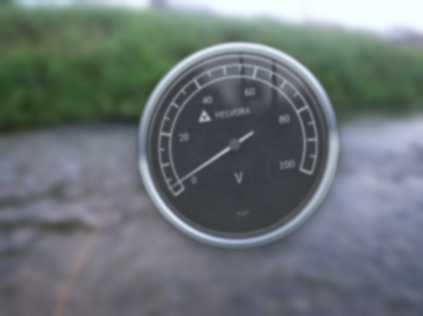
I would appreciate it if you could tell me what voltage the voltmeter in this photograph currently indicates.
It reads 2.5 V
